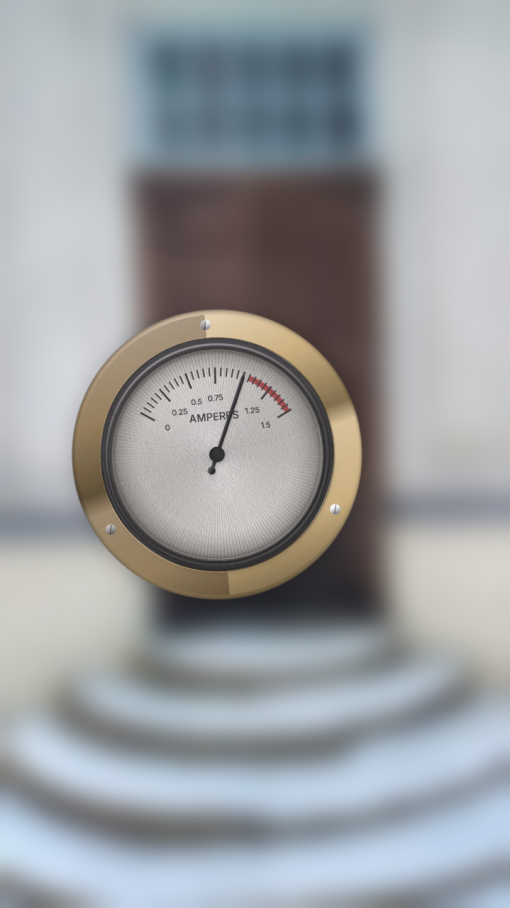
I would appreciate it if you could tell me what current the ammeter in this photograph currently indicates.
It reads 1 A
